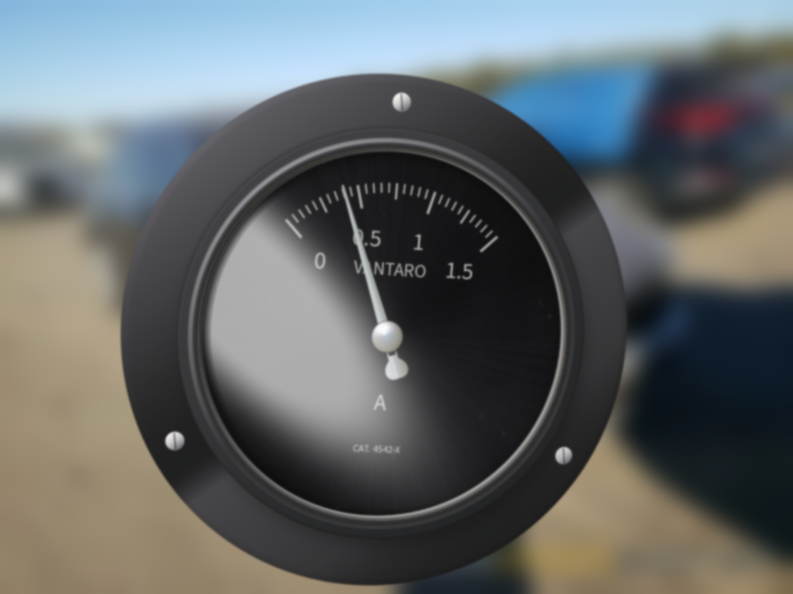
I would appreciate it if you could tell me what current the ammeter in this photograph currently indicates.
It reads 0.4 A
